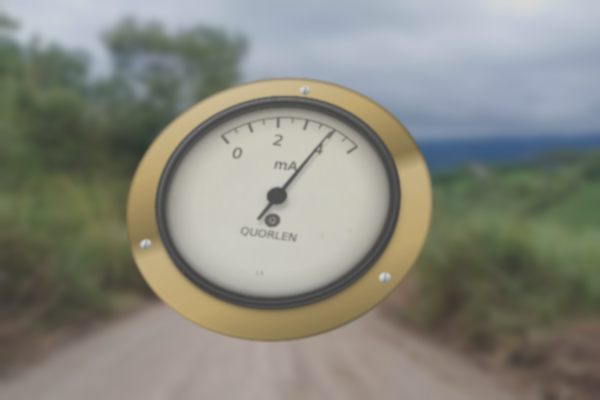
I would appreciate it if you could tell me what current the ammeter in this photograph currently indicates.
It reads 4 mA
